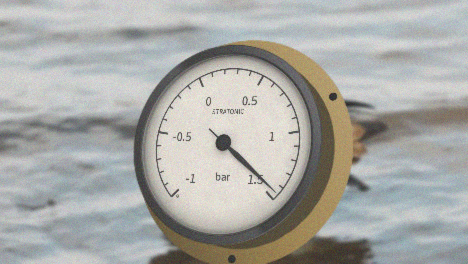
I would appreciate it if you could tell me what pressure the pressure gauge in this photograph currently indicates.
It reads 1.45 bar
